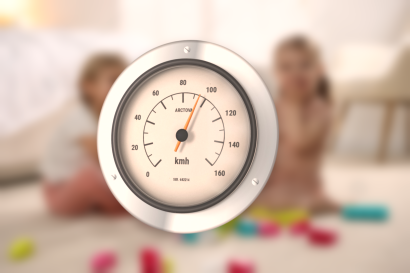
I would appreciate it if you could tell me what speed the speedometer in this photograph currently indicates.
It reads 95 km/h
